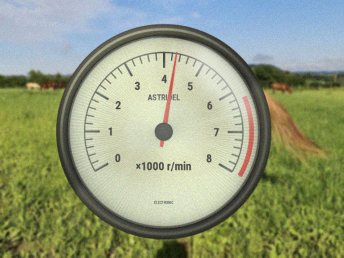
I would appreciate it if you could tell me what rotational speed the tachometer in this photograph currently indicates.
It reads 4300 rpm
